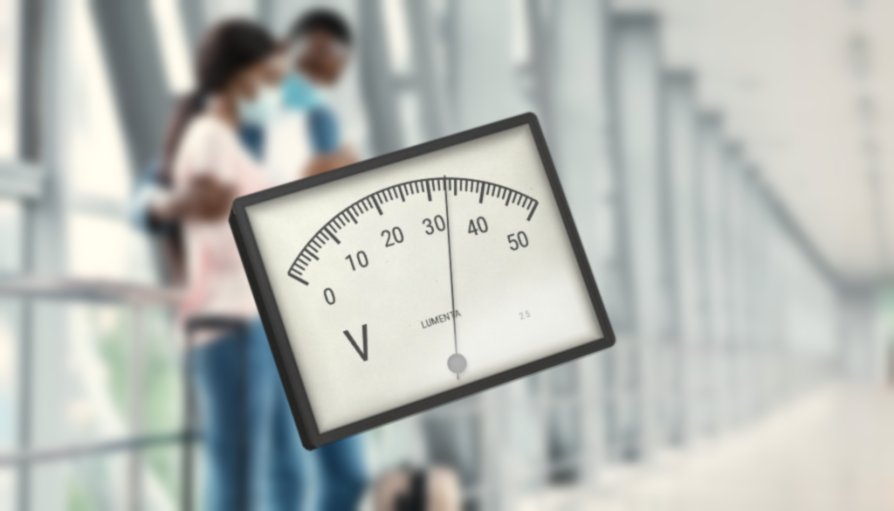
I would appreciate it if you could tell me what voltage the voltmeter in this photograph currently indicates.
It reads 33 V
